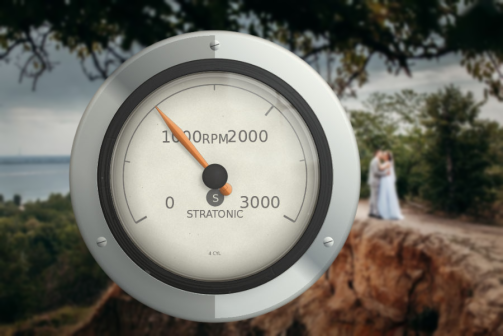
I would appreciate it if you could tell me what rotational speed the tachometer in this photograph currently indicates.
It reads 1000 rpm
